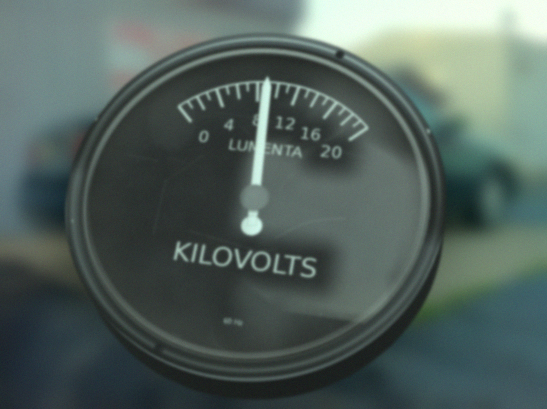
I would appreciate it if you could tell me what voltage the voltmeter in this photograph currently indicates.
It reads 9 kV
